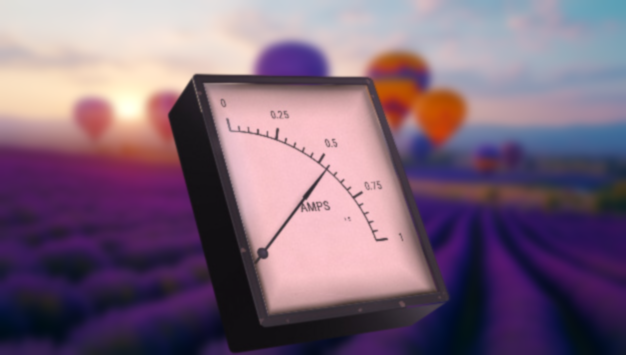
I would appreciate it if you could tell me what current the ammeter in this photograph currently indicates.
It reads 0.55 A
